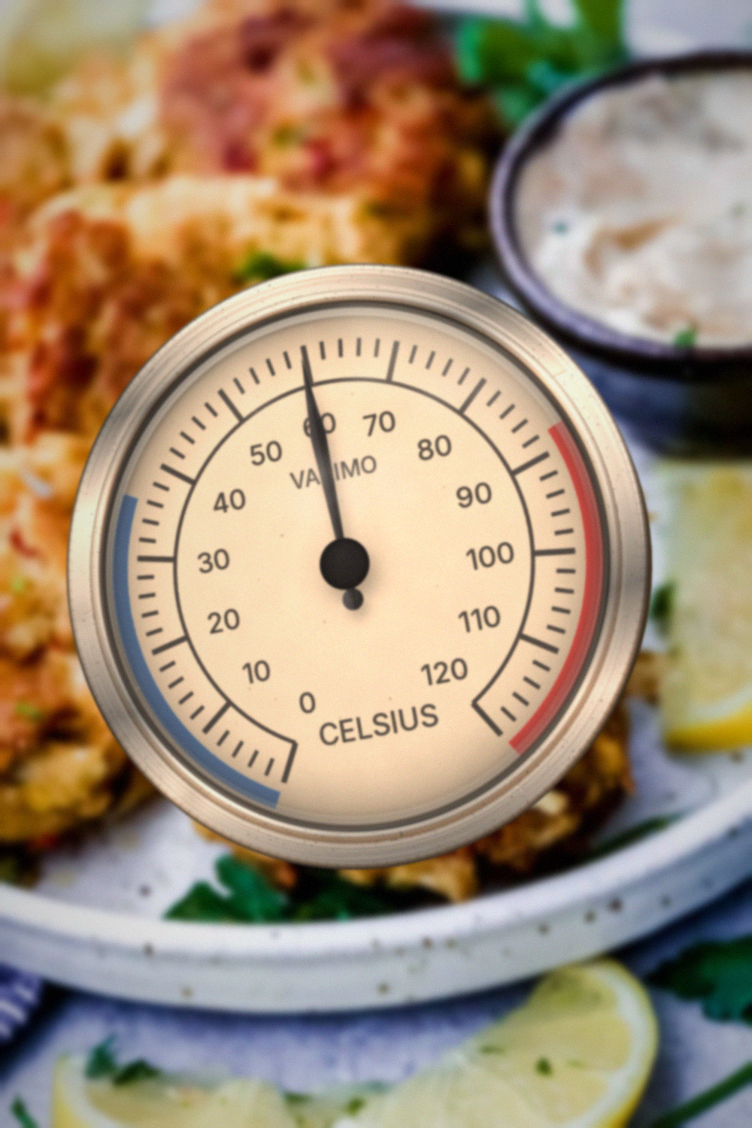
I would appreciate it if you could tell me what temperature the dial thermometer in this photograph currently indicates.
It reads 60 °C
